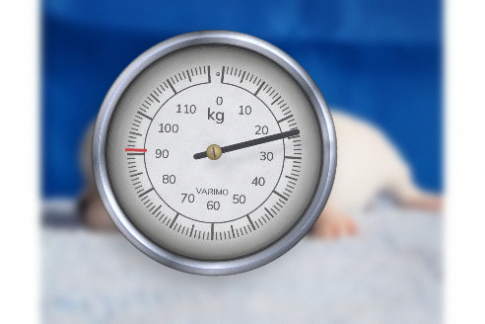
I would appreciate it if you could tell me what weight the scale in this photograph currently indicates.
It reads 24 kg
